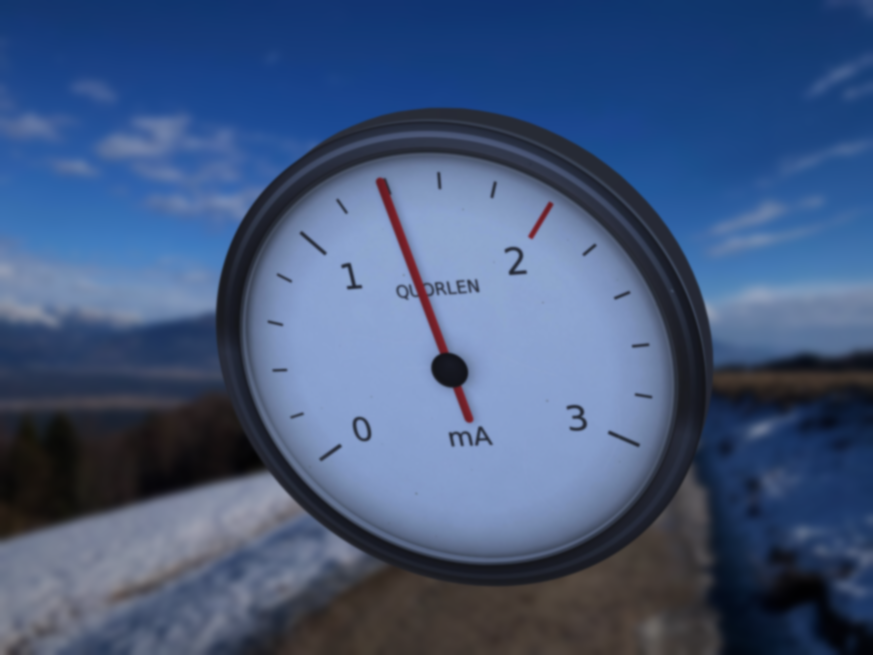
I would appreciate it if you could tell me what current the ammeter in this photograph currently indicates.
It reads 1.4 mA
